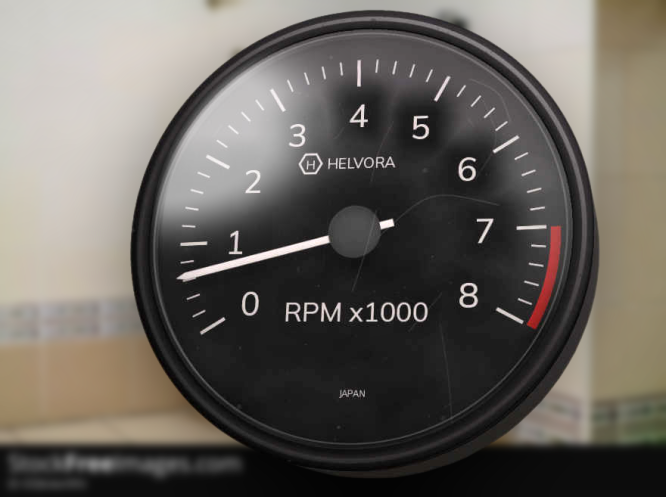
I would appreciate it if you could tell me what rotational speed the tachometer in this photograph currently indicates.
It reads 600 rpm
